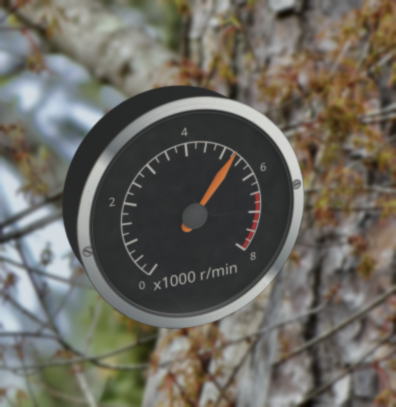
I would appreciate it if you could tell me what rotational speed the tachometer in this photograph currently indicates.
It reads 5250 rpm
